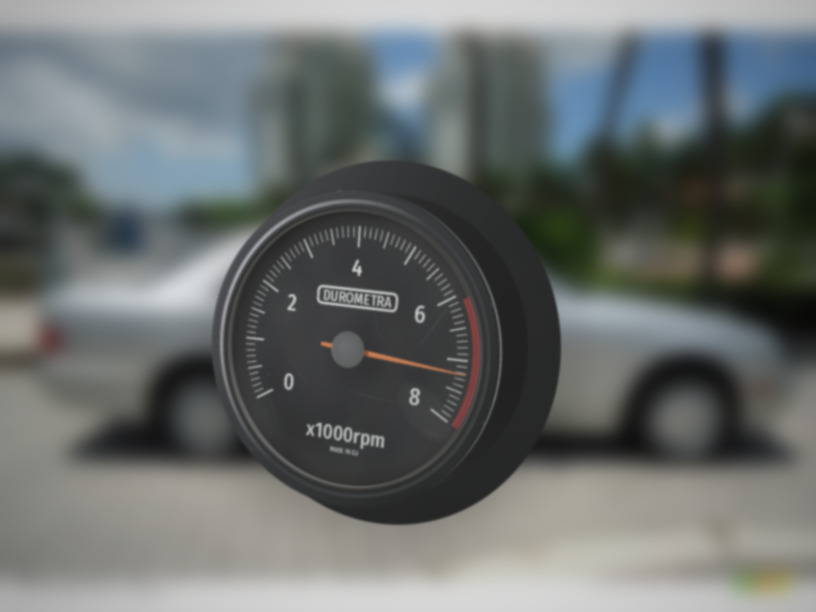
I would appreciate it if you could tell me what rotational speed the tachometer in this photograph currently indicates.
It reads 7200 rpm
